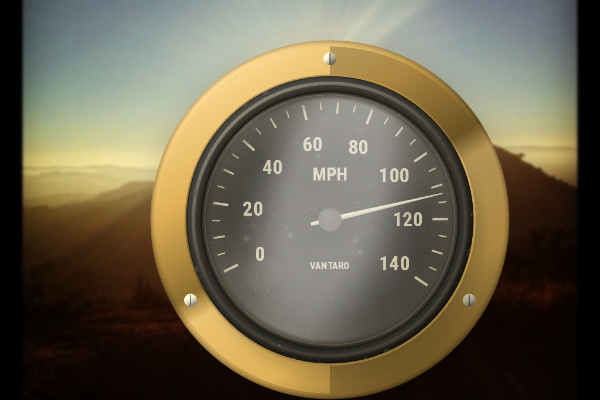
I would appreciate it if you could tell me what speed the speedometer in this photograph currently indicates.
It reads 112.5 mph
